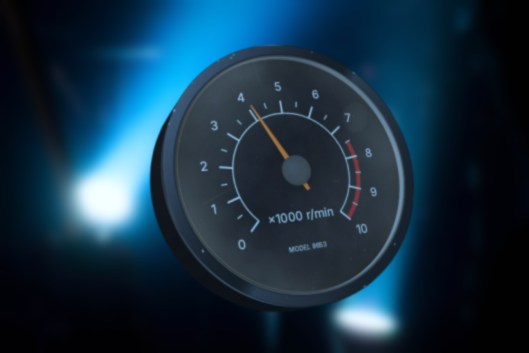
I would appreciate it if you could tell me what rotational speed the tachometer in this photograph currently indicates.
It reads 4000 rpm
